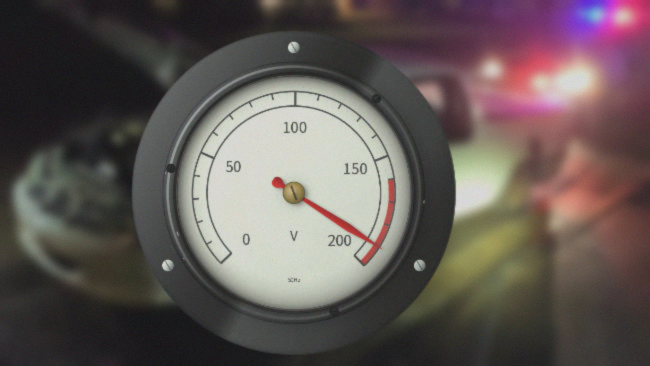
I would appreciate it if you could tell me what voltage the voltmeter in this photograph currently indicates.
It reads 190 V
